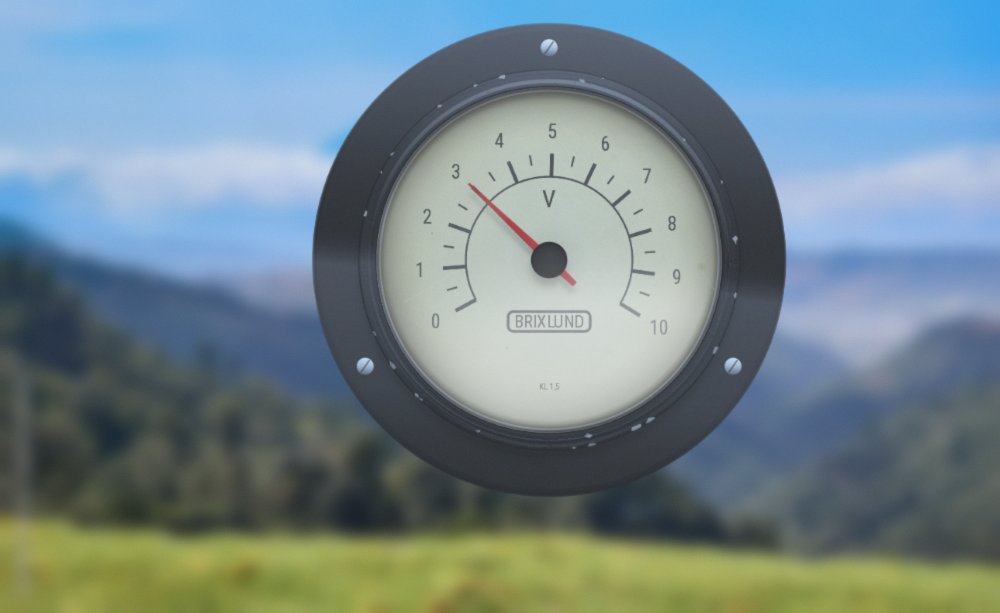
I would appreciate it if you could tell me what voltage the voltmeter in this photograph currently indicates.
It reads 3 V
